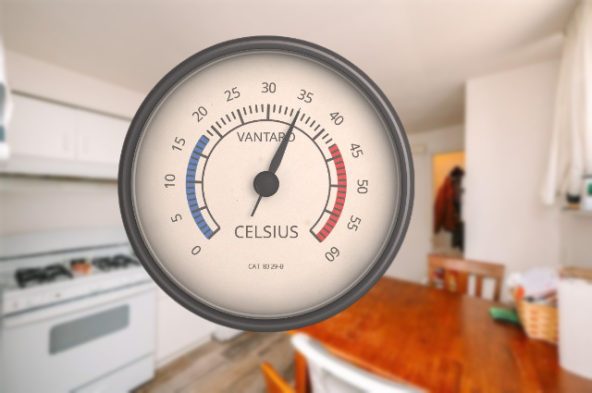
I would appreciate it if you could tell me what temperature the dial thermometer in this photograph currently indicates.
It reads 35 °C
